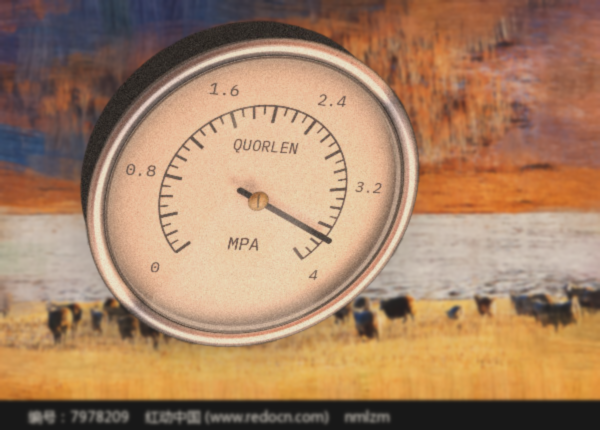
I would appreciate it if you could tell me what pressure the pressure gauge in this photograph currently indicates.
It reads 3.7 MPa
